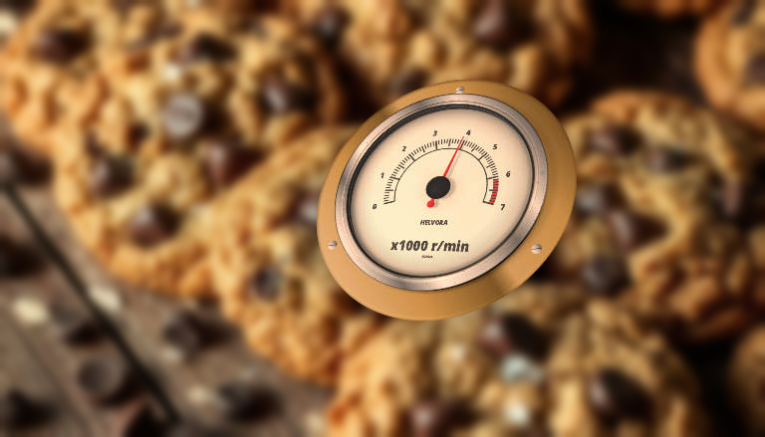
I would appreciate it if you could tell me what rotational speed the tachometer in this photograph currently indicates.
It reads 4000 rpm
